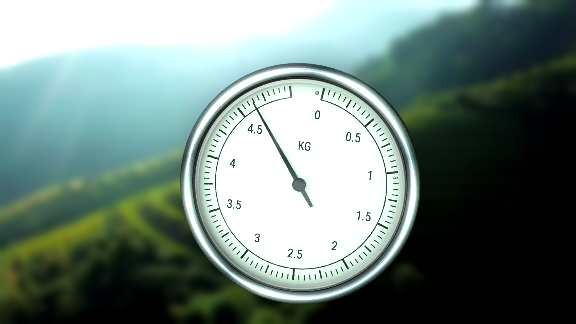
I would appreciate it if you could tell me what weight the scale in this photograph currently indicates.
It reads 4.65 kg
